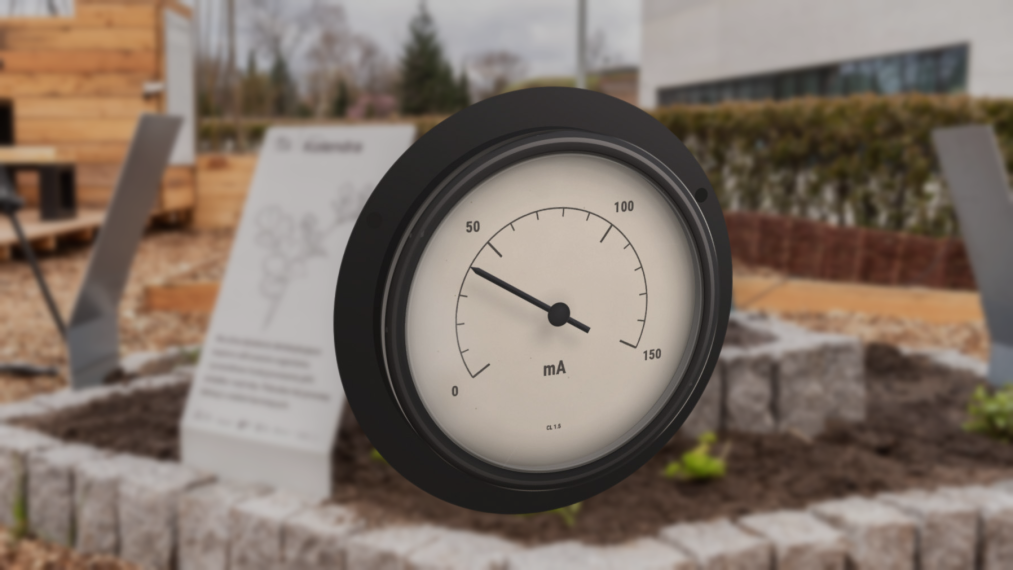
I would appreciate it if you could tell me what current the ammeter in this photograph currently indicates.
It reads 40 mA
